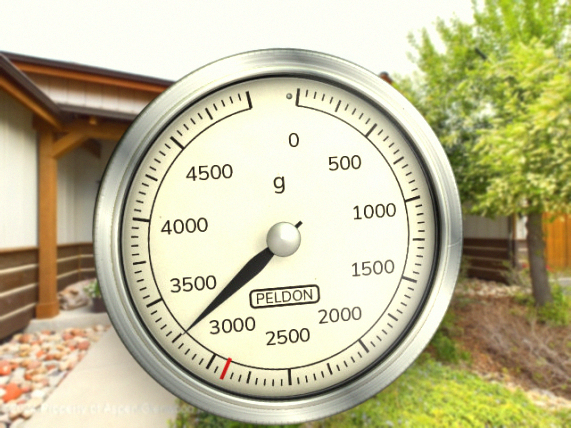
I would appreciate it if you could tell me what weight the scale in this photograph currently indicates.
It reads 3250 g
